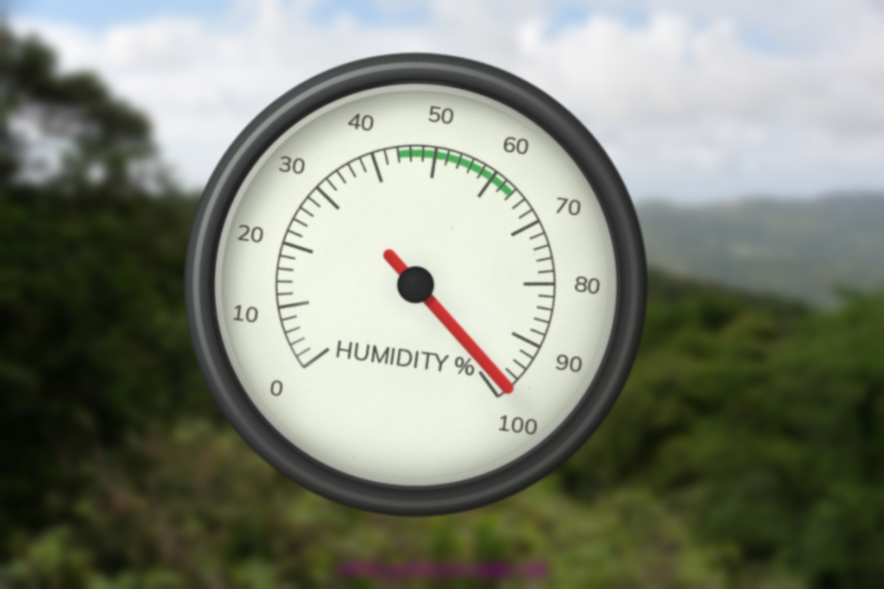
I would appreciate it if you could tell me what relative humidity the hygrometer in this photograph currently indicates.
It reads 98 %
